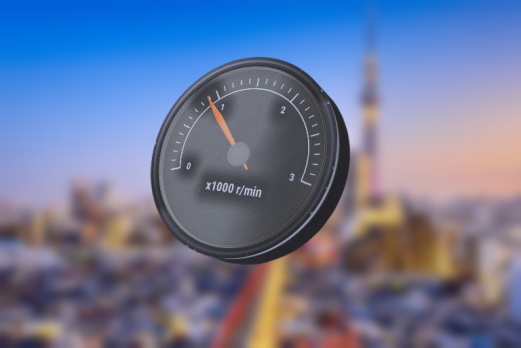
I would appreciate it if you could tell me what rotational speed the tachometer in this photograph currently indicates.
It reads 900 rpm
